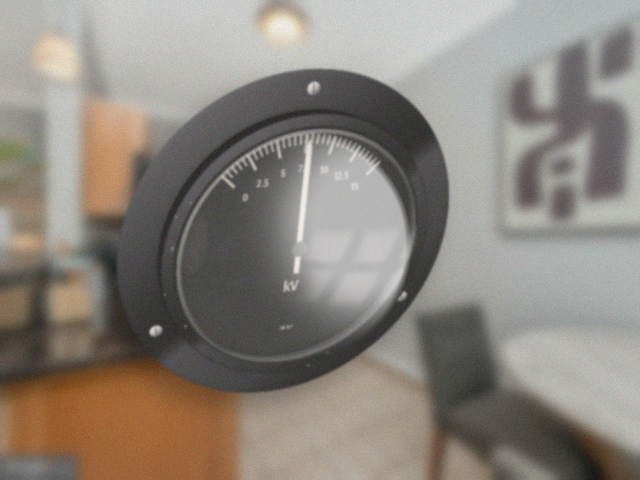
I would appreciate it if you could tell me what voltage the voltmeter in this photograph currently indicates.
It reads 7.5 kV
